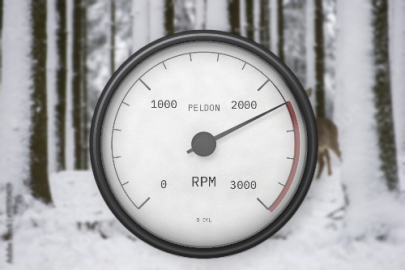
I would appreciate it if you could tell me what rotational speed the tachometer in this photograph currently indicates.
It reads 2200 rpm
